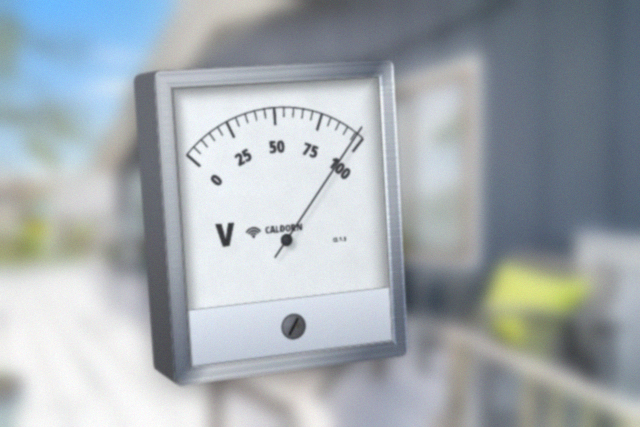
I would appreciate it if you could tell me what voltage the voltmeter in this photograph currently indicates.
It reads 95 V
